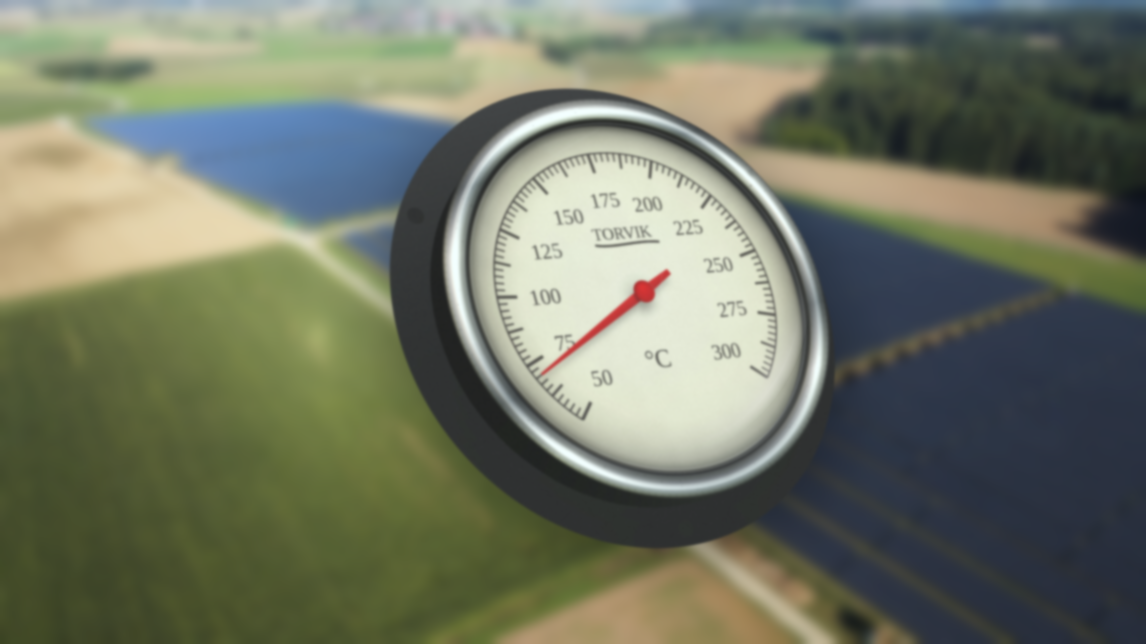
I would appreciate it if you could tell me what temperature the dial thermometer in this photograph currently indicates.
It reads 70 °C
